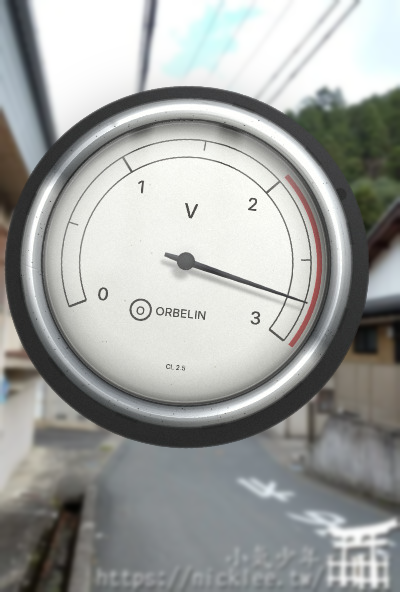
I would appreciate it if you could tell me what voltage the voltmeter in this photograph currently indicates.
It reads 2.75 V
